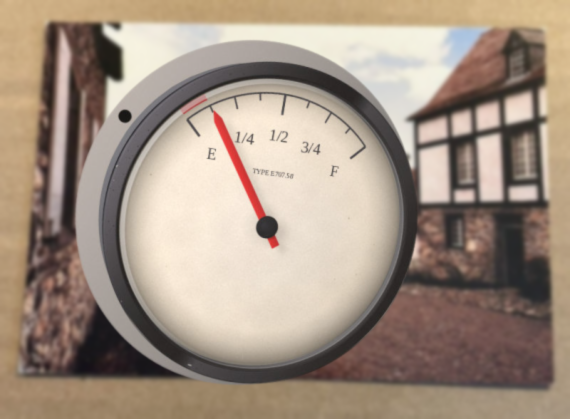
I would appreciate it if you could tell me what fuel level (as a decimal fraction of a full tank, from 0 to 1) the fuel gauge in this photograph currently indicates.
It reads 0.125
